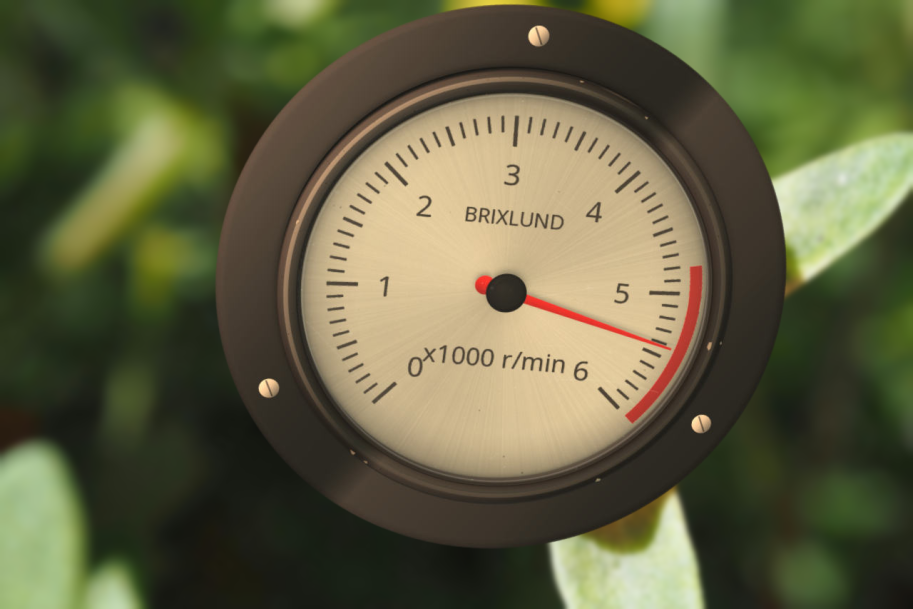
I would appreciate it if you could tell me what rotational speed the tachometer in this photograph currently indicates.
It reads 5400 rpm
